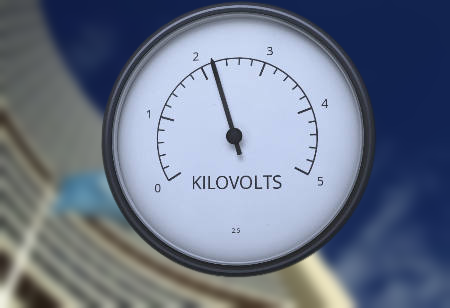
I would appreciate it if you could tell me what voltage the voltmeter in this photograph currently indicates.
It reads 2.2 kV
